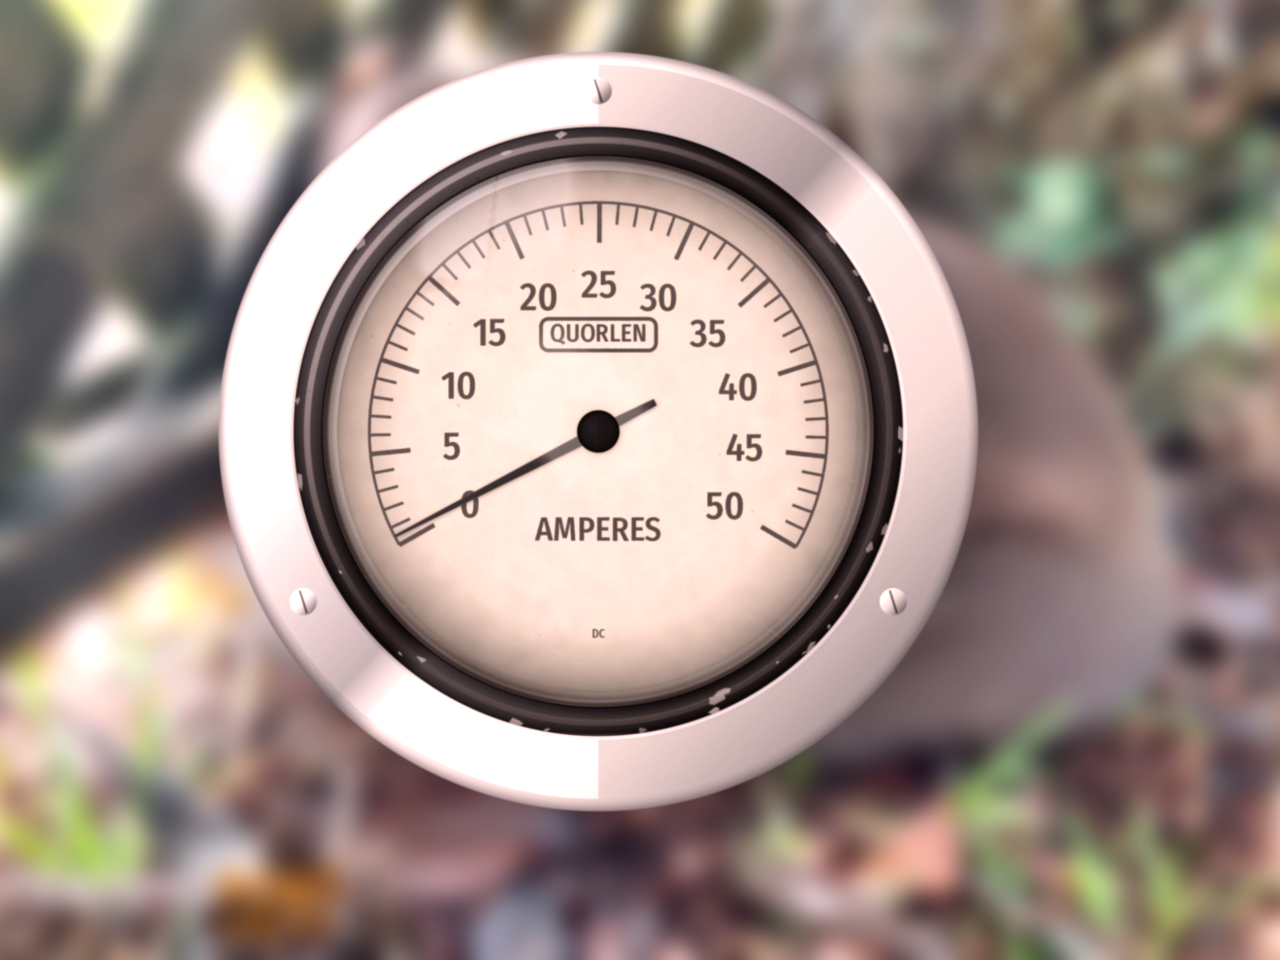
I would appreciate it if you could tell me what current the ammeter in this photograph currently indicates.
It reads 0.5 A
